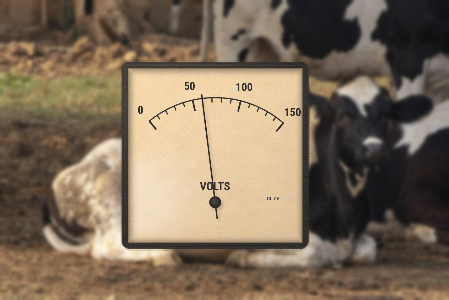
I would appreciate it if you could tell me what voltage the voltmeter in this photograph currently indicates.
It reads 60 V
